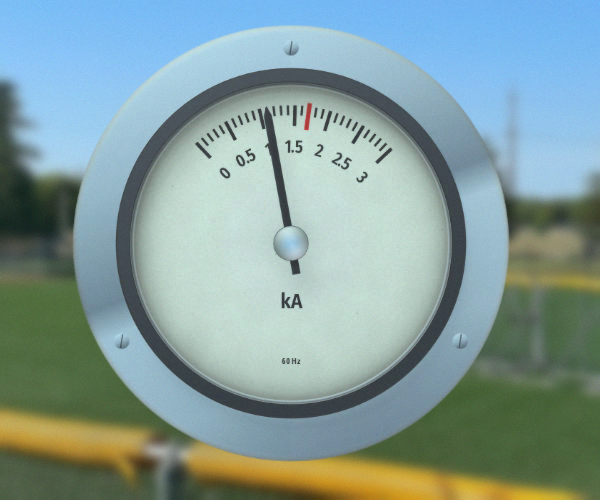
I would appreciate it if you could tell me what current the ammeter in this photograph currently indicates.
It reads 1.1 kA
